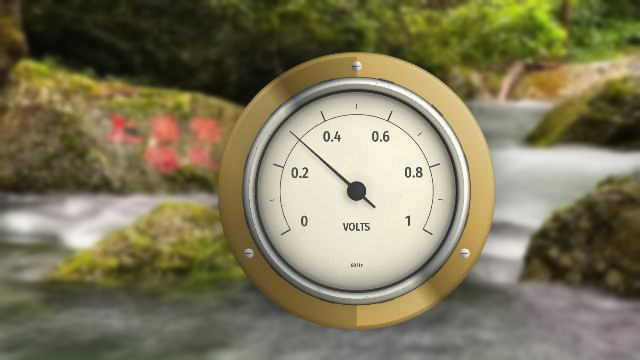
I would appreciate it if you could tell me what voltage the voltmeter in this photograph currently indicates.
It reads 0.3 V
